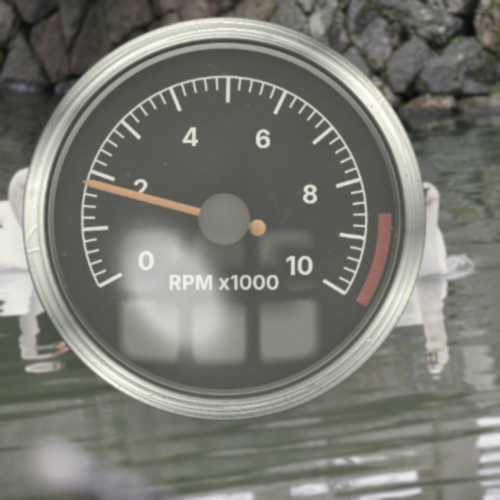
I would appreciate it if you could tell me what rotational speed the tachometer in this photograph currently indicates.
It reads 1800 rpm
